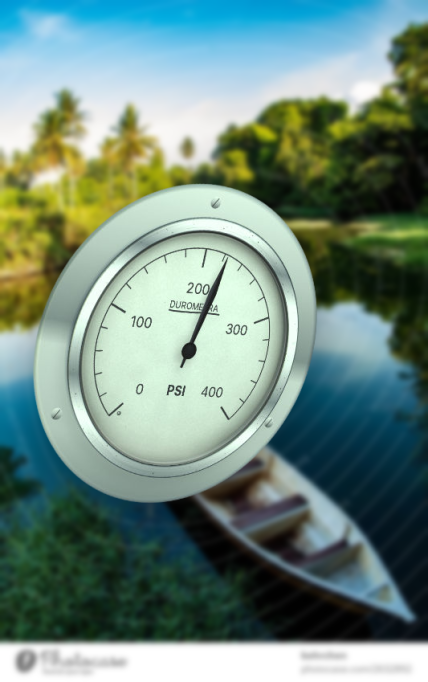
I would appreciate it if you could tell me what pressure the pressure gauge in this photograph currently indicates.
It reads 220 psi
